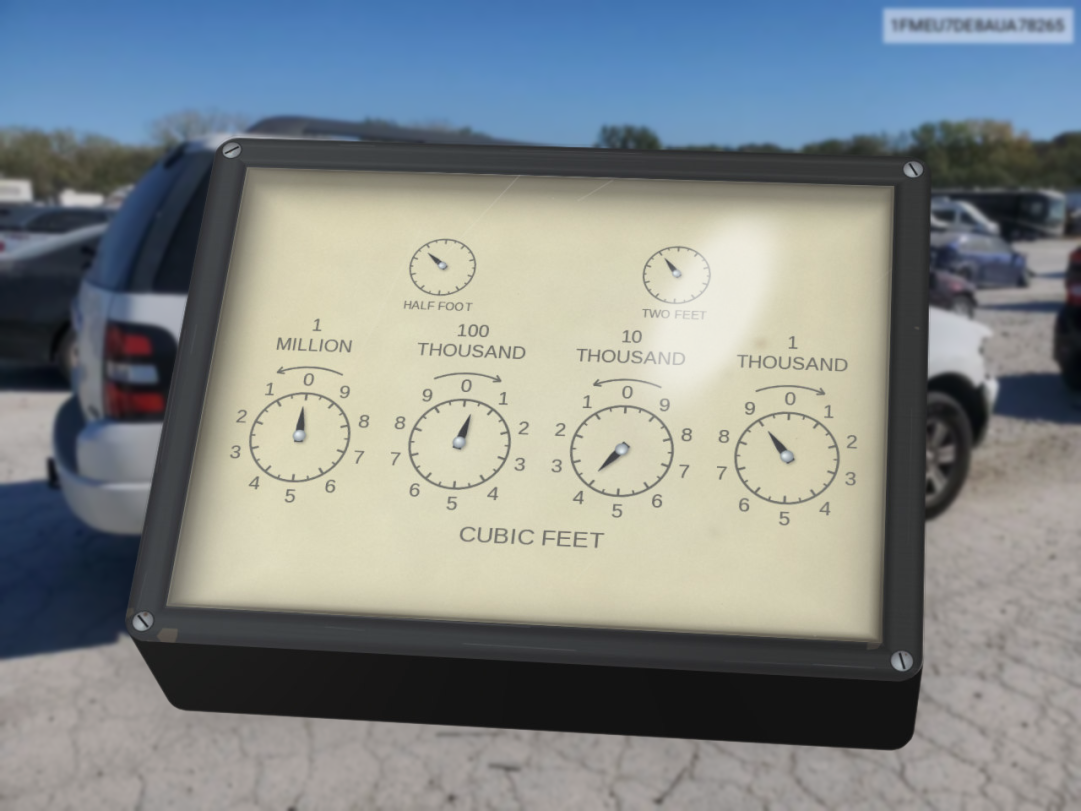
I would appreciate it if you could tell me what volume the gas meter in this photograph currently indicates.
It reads 3900 ft³
